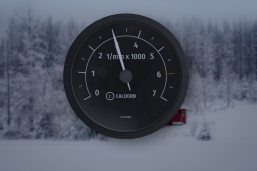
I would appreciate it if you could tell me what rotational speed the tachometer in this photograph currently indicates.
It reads 3000 rpm
